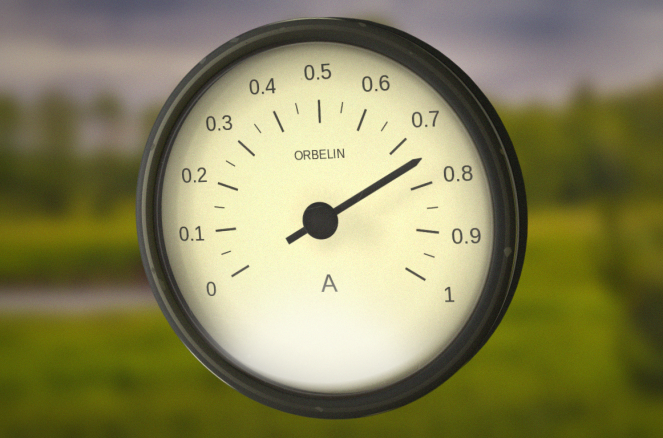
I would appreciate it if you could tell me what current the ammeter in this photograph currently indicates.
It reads 0.75 A
